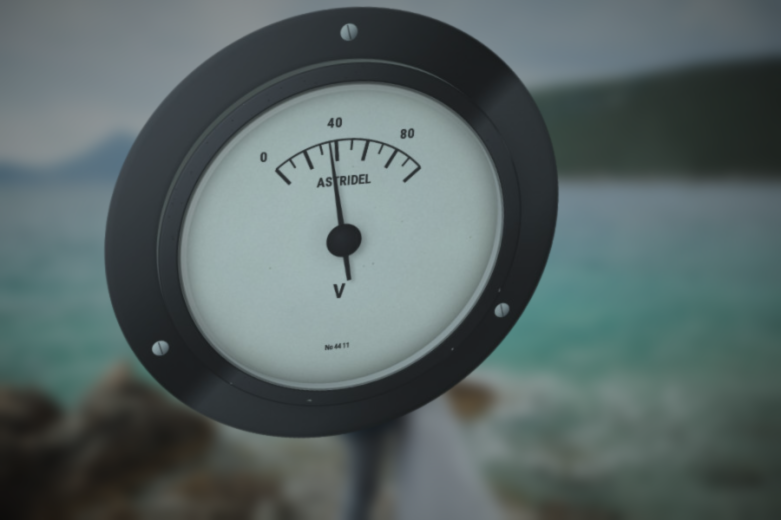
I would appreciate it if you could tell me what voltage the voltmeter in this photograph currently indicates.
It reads 35 V
